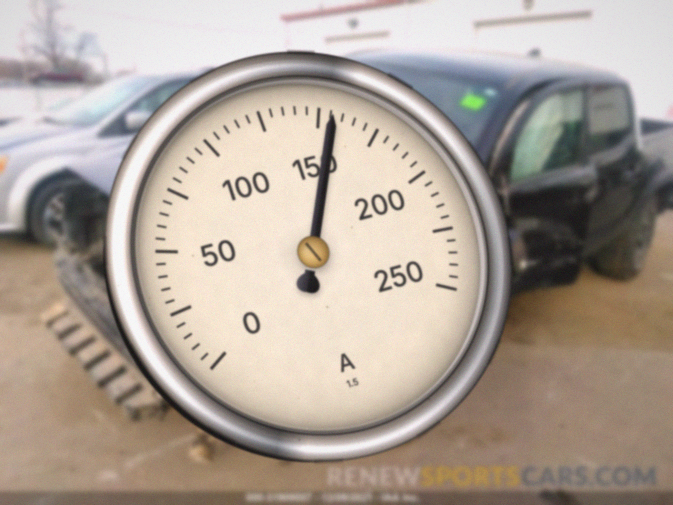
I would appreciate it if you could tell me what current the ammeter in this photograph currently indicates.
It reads 155 A
